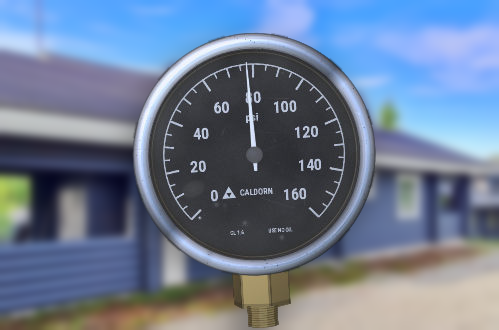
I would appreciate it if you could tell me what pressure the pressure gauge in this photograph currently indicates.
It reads 77.5 psi
